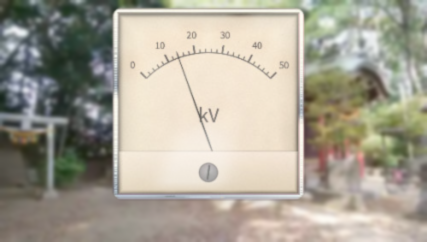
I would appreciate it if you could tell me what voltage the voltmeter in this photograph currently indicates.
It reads 14 kV
